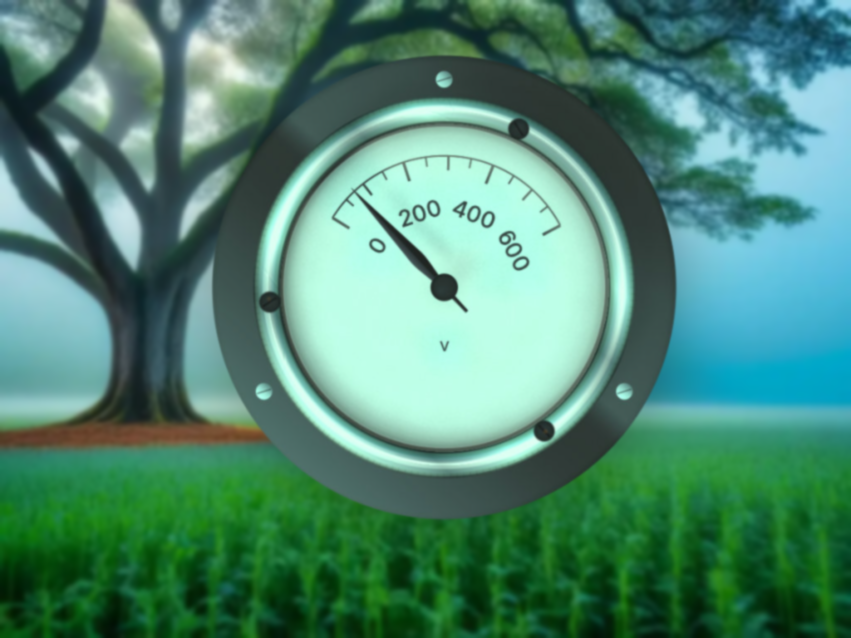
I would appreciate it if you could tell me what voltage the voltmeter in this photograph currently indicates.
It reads 75 V
